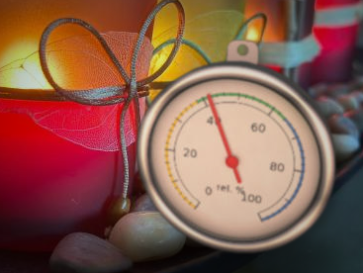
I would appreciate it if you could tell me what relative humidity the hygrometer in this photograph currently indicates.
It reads 42 %
